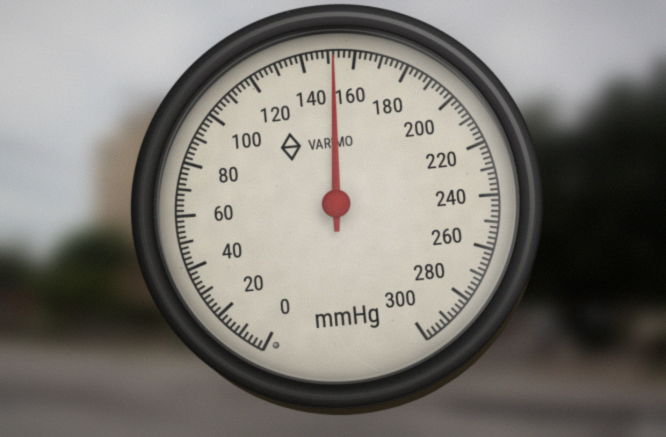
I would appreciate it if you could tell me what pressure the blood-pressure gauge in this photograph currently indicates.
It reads 152 mmHg
